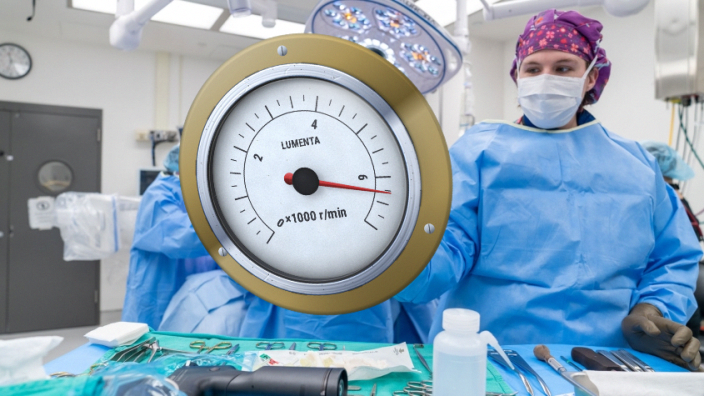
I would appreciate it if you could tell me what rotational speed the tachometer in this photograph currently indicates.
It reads 6250 rpm
